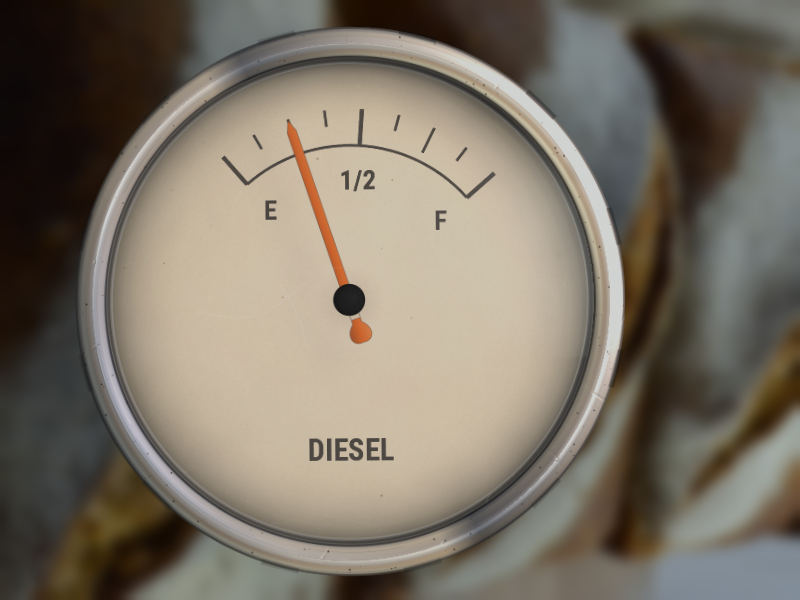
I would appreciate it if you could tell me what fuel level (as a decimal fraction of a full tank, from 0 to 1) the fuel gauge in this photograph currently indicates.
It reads 0.25
